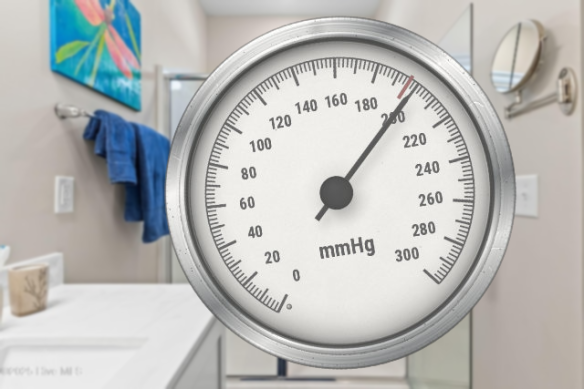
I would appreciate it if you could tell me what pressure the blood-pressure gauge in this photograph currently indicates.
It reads 200 mmHg
